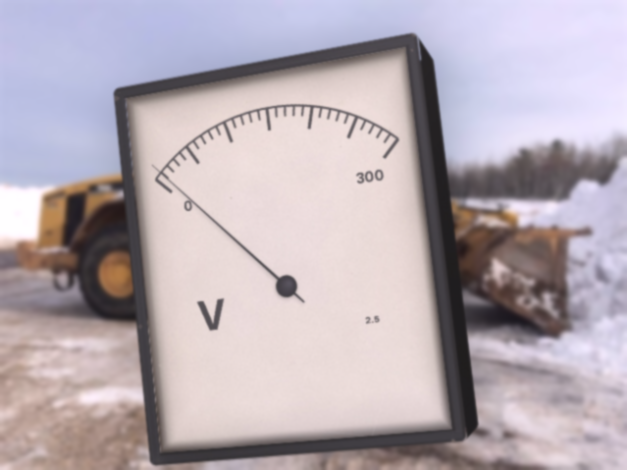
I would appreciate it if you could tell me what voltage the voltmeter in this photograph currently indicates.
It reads 10 V
